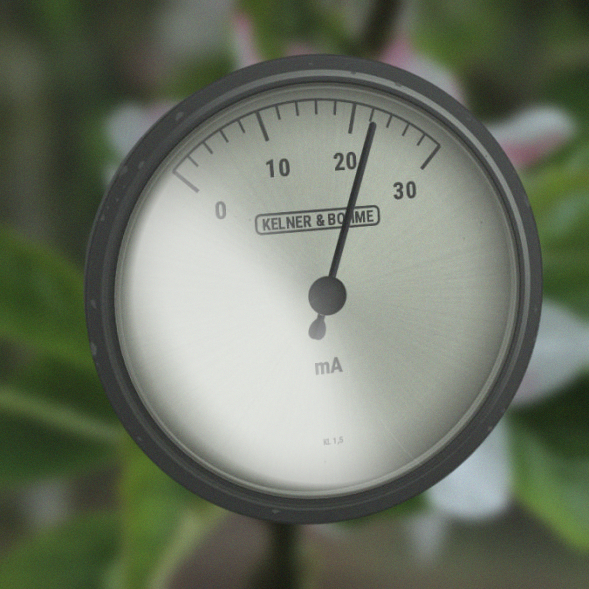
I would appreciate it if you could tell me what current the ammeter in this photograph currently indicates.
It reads 22 mA
